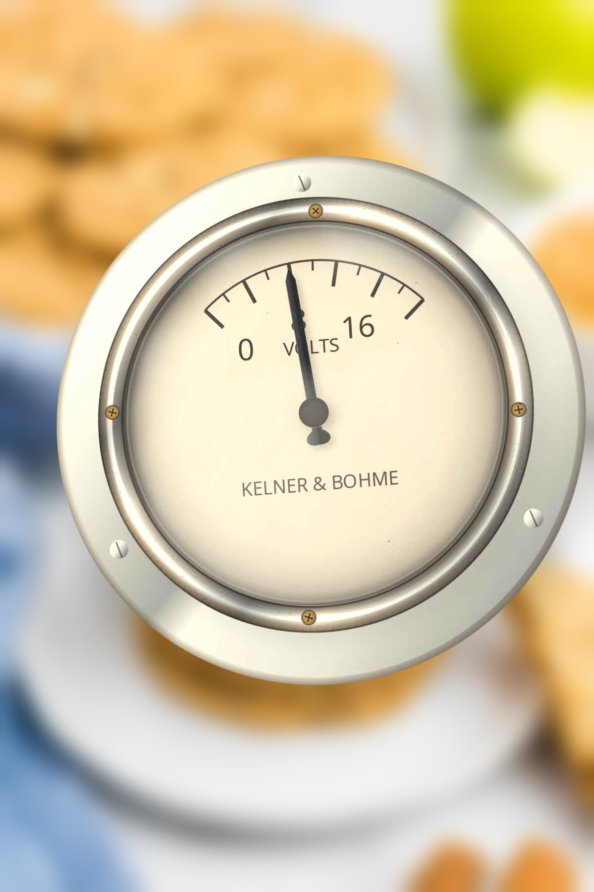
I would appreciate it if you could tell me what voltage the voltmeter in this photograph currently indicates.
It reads 8 V
